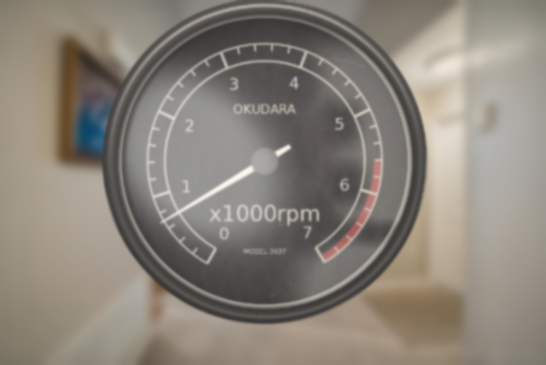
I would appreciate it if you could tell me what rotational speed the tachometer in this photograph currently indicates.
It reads 700 rpm
